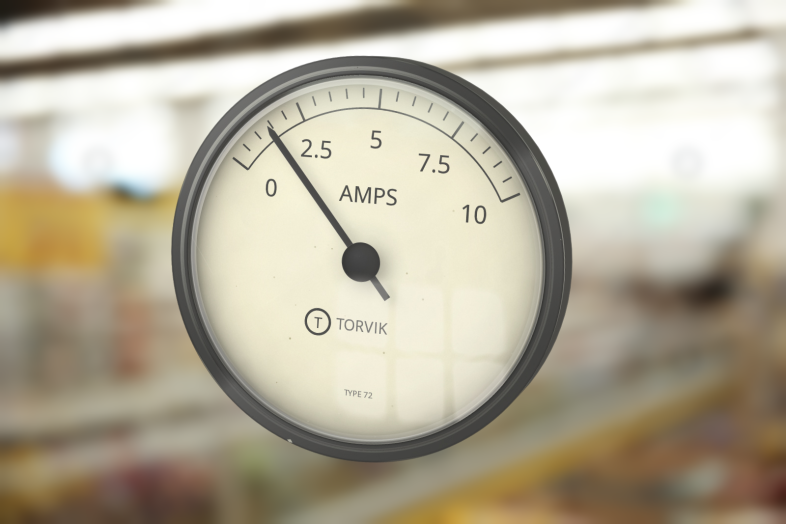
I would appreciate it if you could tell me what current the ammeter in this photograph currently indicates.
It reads 1.5 A
